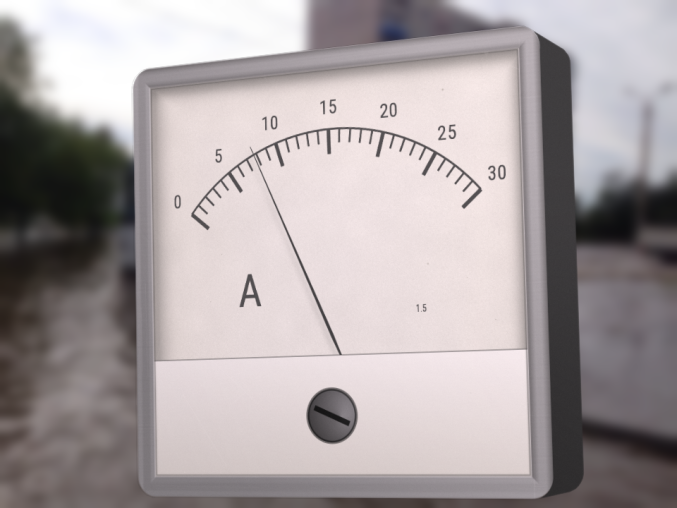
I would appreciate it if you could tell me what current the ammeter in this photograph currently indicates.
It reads 8 A
